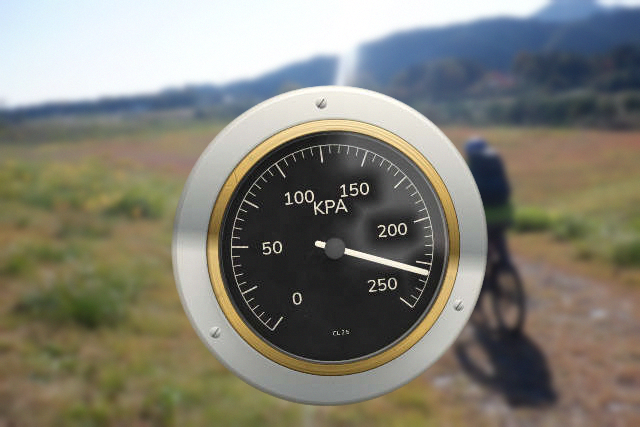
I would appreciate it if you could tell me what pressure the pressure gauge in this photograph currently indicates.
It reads 230 kPa
